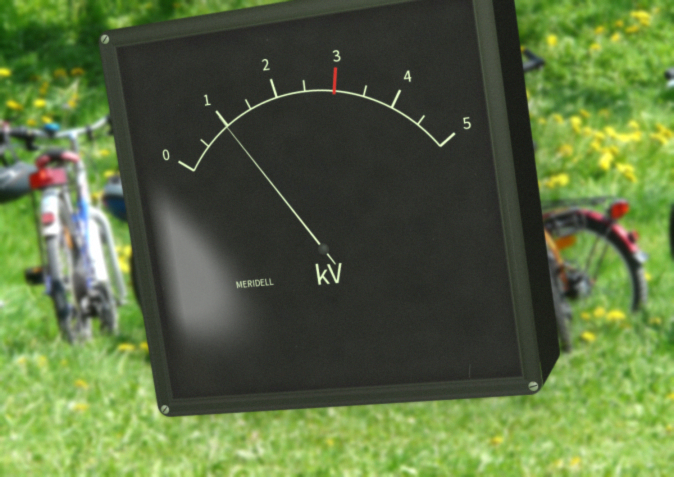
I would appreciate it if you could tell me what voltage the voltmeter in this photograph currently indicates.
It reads 1 kV
